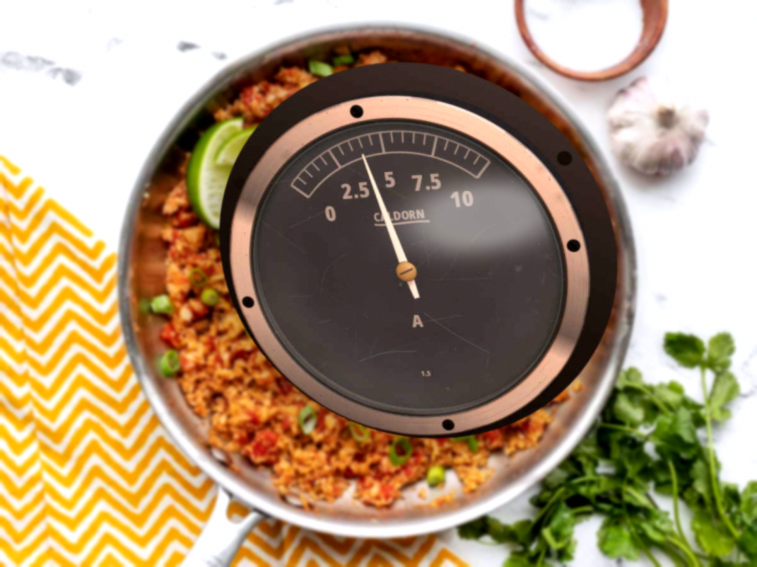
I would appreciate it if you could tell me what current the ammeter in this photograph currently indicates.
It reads 4 A
